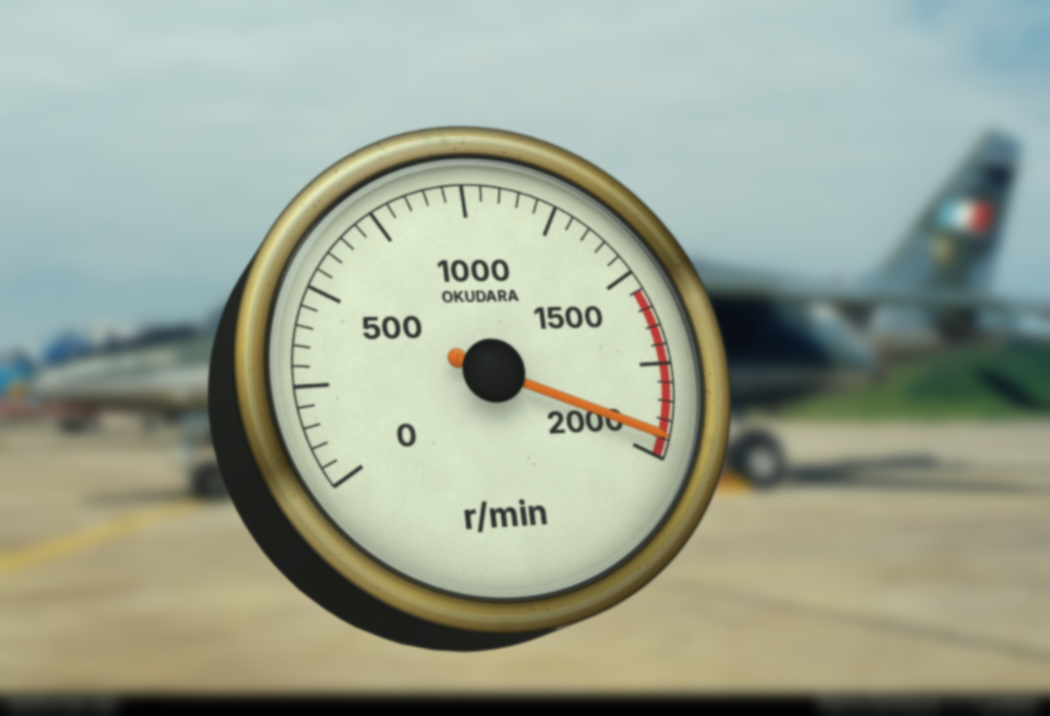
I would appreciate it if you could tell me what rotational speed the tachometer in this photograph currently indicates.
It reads 1950 rpm
